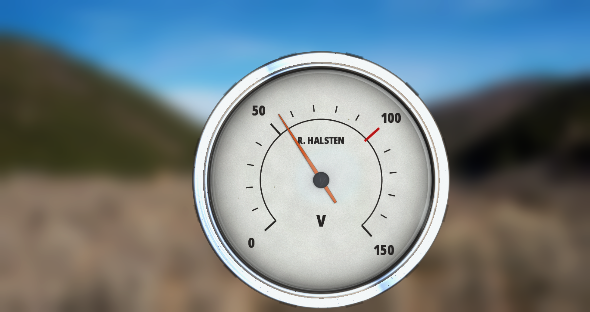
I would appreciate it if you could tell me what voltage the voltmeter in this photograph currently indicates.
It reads 55 V
